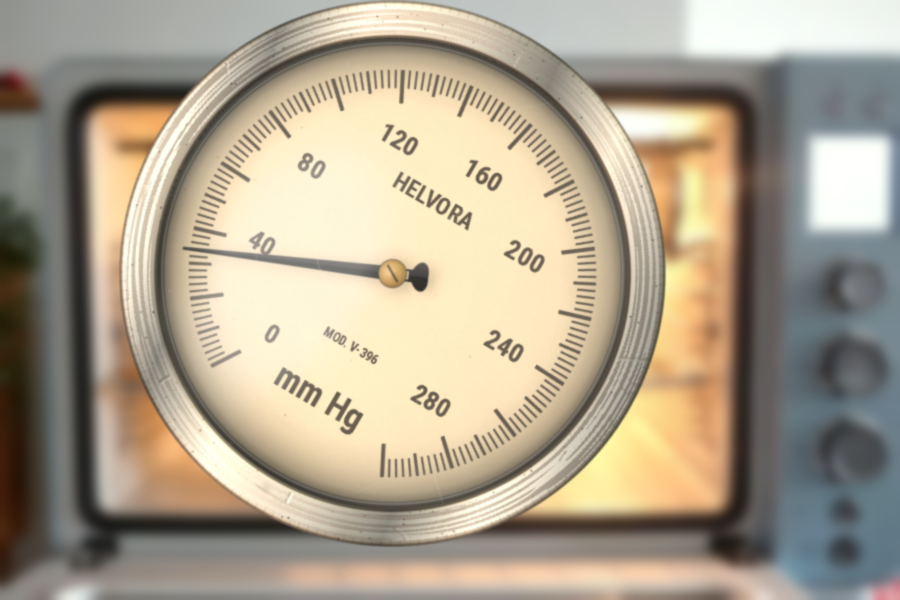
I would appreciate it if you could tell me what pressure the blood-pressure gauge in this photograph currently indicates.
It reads 34 mmHg
